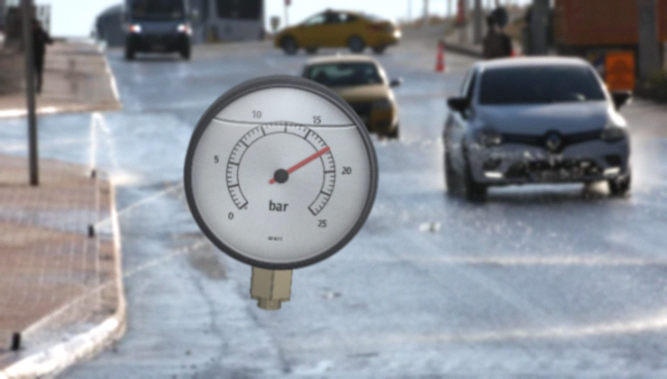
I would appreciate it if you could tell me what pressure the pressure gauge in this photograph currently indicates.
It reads 17.5 bar
